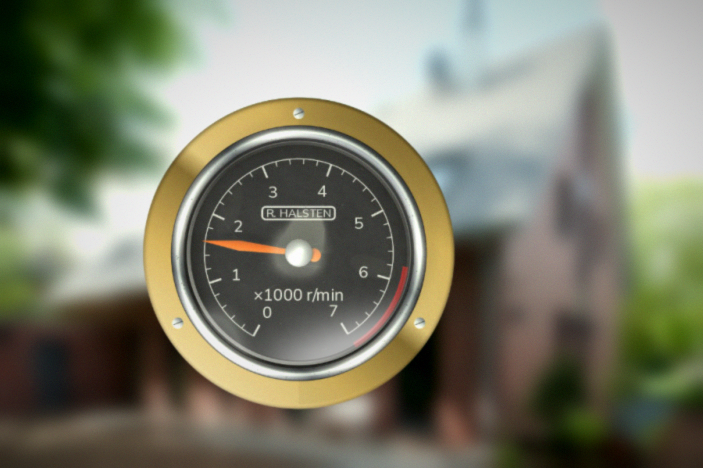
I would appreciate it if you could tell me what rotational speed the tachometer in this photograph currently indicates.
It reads 1600 rpm
